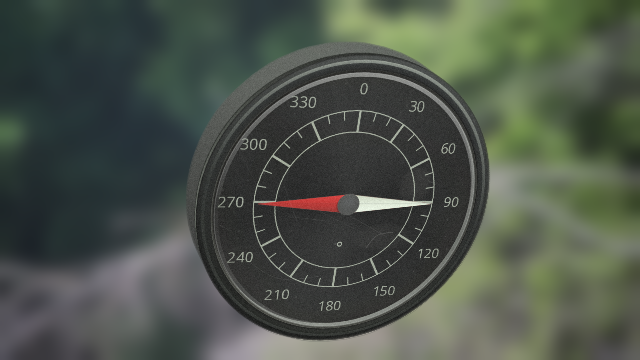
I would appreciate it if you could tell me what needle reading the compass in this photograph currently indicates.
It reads 270 °
